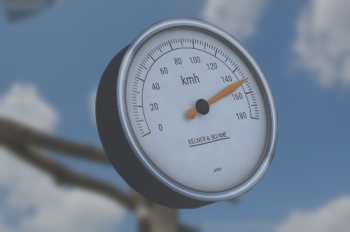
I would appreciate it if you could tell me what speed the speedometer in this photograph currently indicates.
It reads 150 km/h
